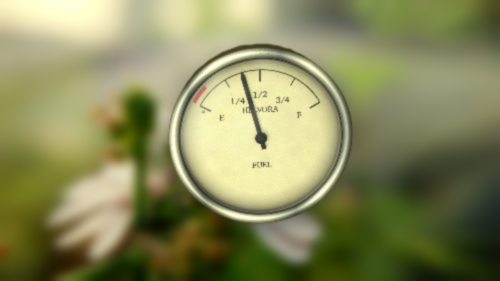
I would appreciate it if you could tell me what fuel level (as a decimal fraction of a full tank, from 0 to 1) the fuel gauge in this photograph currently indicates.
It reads 0.375
